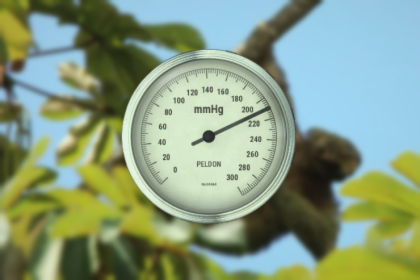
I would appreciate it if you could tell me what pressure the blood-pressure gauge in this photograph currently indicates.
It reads 210 mmHg
